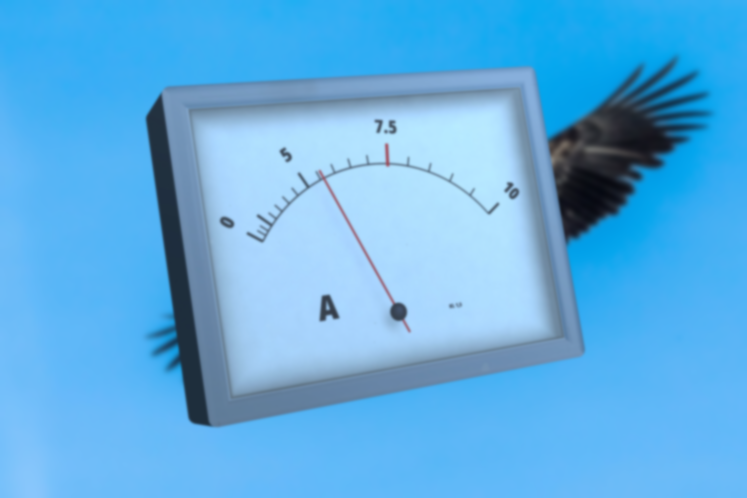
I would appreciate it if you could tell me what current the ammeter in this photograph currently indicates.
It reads 5.5 A
